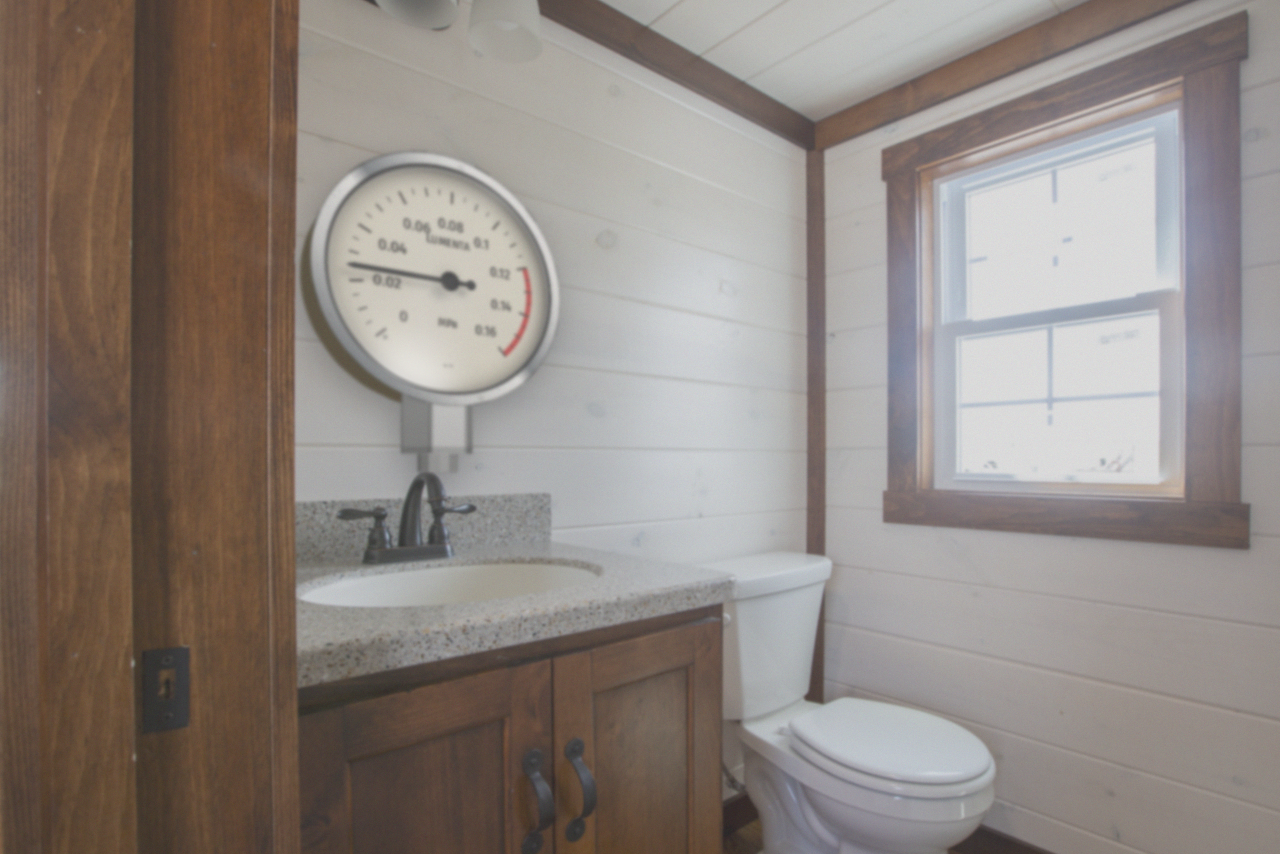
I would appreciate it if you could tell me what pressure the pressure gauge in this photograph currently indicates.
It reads 0.025 MPa
